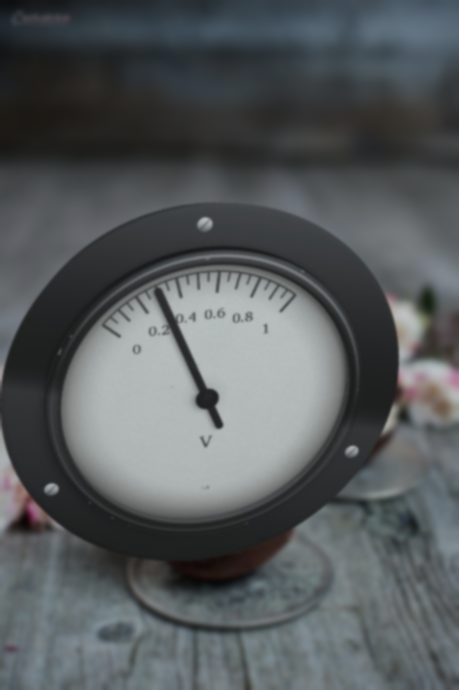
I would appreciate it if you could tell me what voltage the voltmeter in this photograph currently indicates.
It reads 0.3 V
